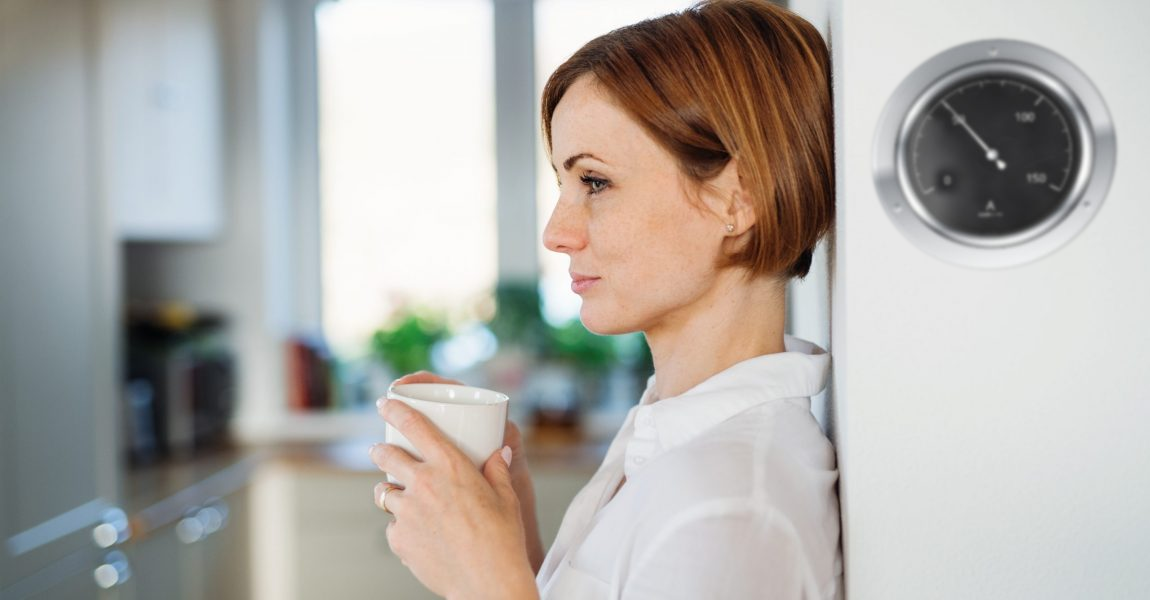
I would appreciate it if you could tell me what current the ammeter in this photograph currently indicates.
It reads 50 A
